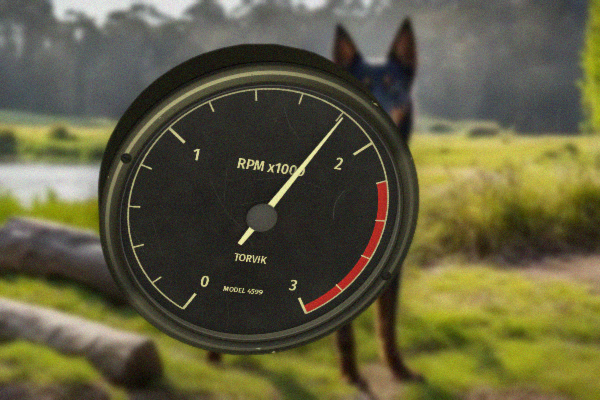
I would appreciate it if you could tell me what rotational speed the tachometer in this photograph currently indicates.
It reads 1800 rpm
